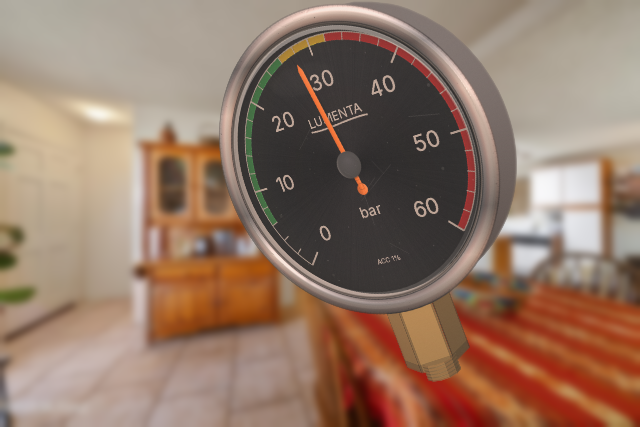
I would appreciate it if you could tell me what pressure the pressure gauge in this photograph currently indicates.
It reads 28 bar
